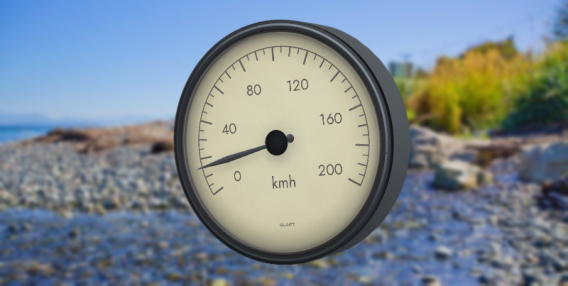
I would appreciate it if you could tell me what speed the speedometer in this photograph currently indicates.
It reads 15 km/h
